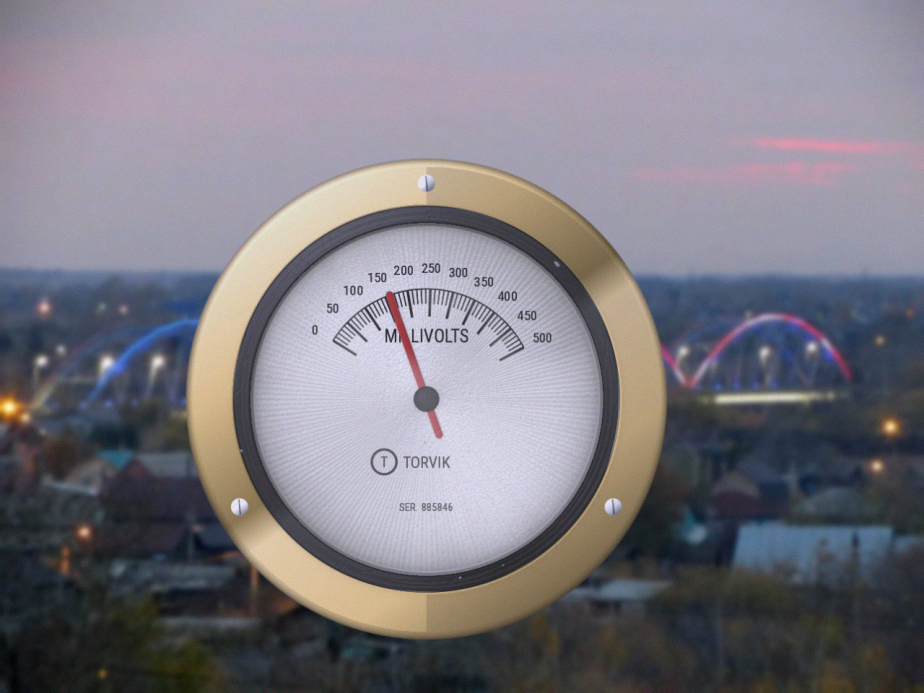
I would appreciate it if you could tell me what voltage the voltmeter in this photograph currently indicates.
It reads 160 mV
